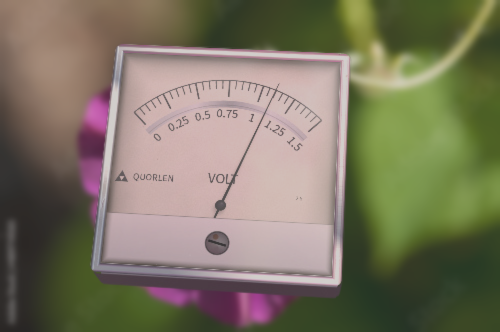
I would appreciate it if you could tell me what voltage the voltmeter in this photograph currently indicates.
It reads 1.1 V
